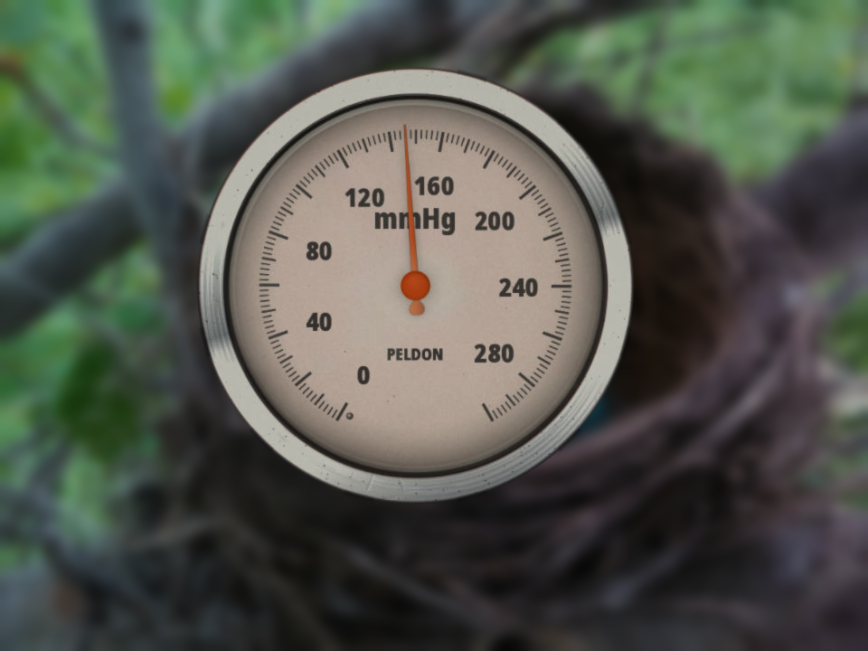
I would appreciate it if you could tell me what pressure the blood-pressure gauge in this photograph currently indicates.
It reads 146 mmHg
